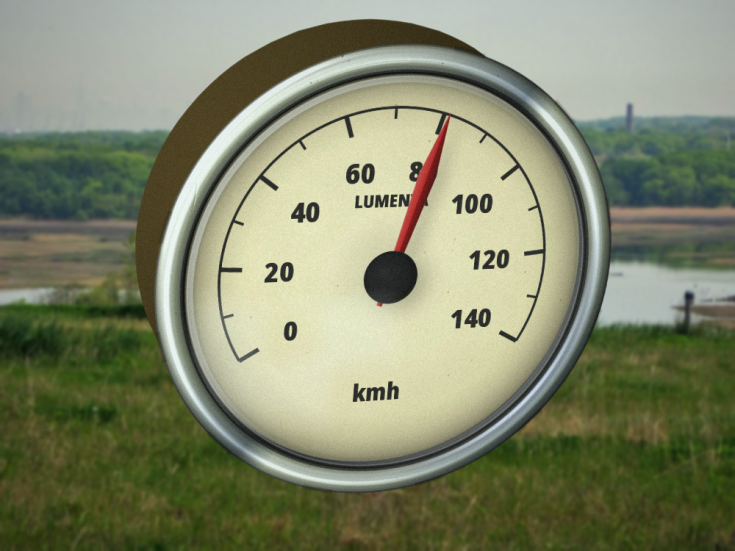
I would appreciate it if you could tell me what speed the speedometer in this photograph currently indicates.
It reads 80 km/h
